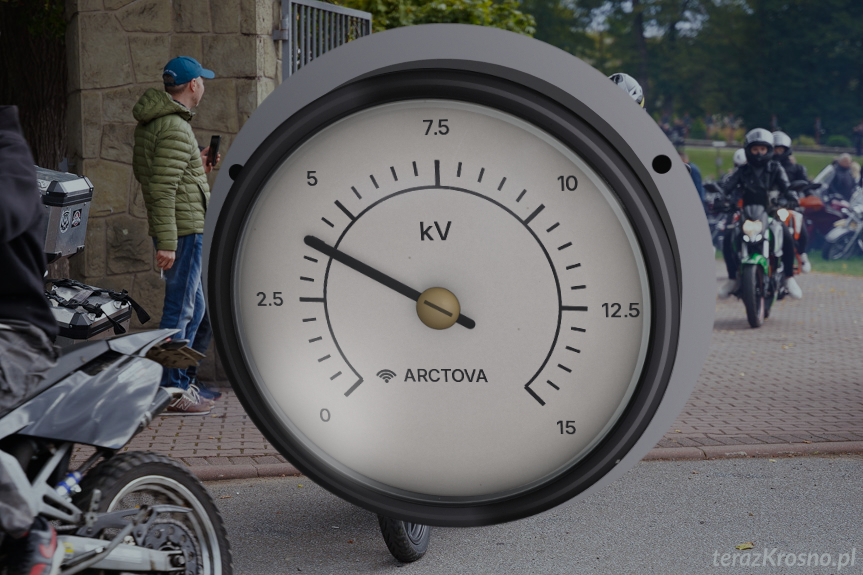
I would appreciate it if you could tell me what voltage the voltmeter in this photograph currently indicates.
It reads 4 kV
